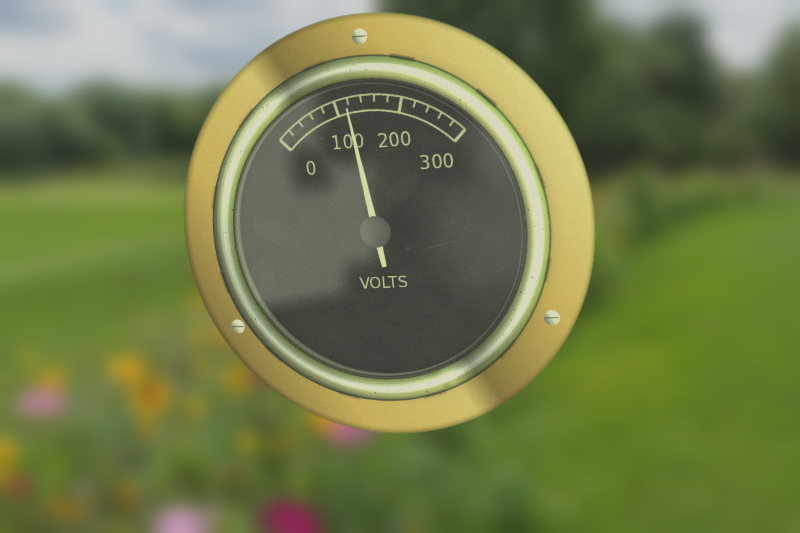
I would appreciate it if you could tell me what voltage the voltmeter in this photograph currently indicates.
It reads 120 V
